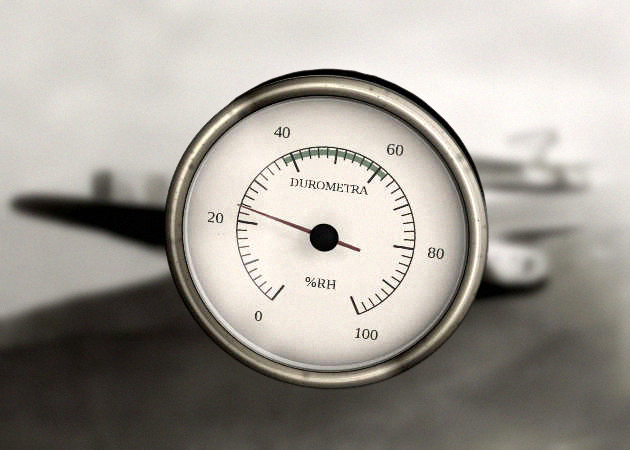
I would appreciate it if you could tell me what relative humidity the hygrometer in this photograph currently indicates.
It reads 24 %
